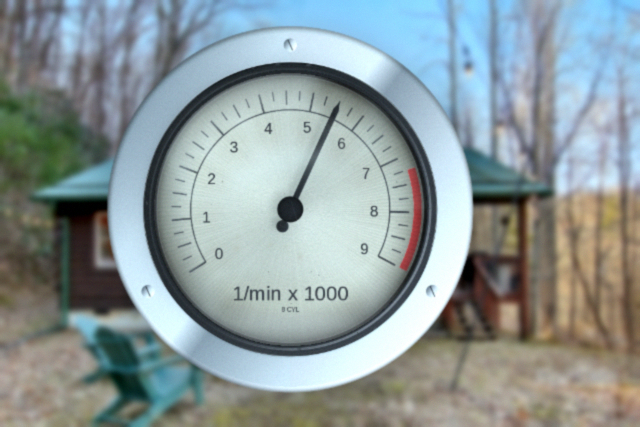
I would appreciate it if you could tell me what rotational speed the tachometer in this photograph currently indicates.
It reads 5500 rpm
